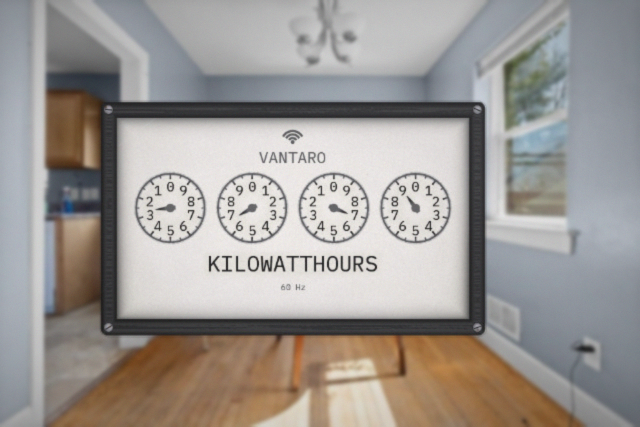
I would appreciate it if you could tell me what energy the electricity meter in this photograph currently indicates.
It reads 2669 kWh
